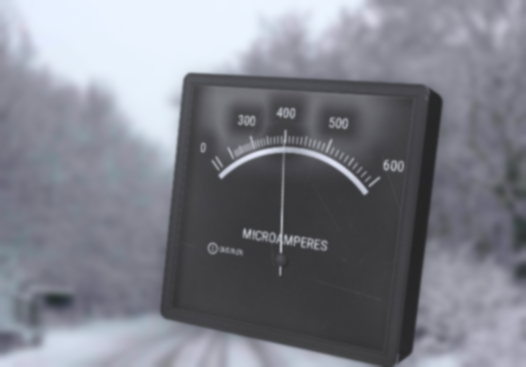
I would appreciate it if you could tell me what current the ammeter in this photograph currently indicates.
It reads 400 µA
